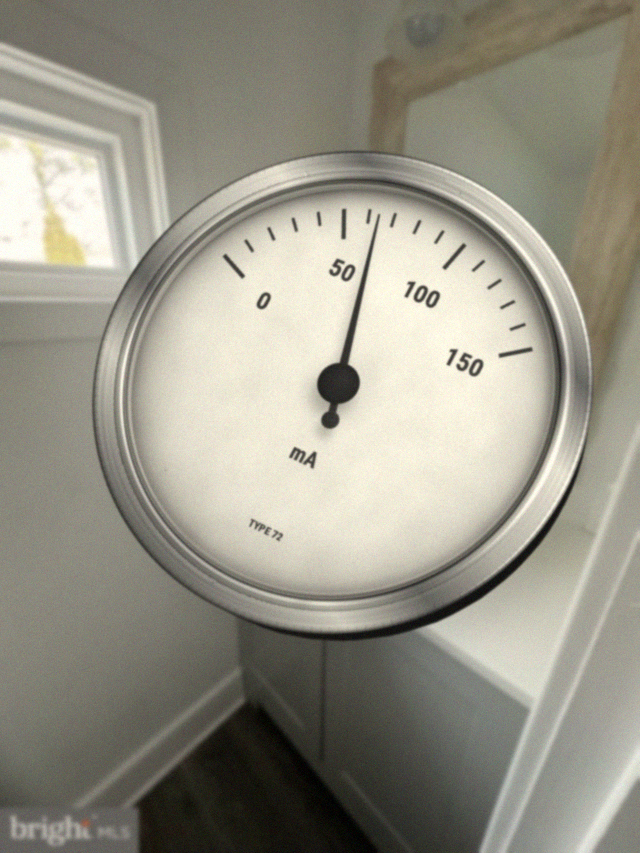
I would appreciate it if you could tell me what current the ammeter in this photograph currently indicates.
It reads 65 mA
